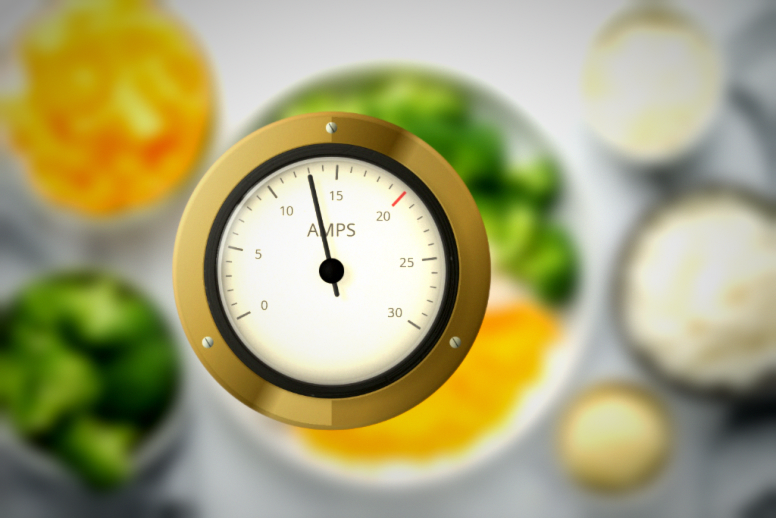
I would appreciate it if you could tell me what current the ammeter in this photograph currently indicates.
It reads 13 A
